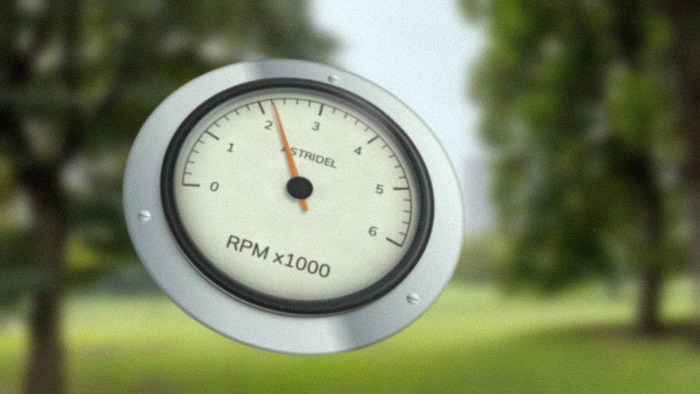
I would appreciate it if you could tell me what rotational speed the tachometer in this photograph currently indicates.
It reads 2200 rpm
